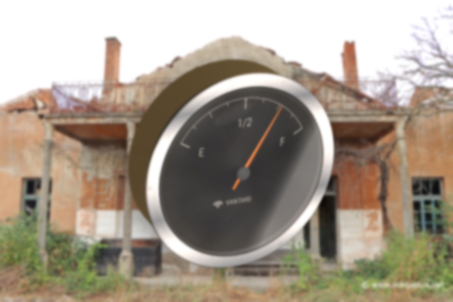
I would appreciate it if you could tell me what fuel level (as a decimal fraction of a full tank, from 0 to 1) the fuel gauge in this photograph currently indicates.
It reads 0.75
